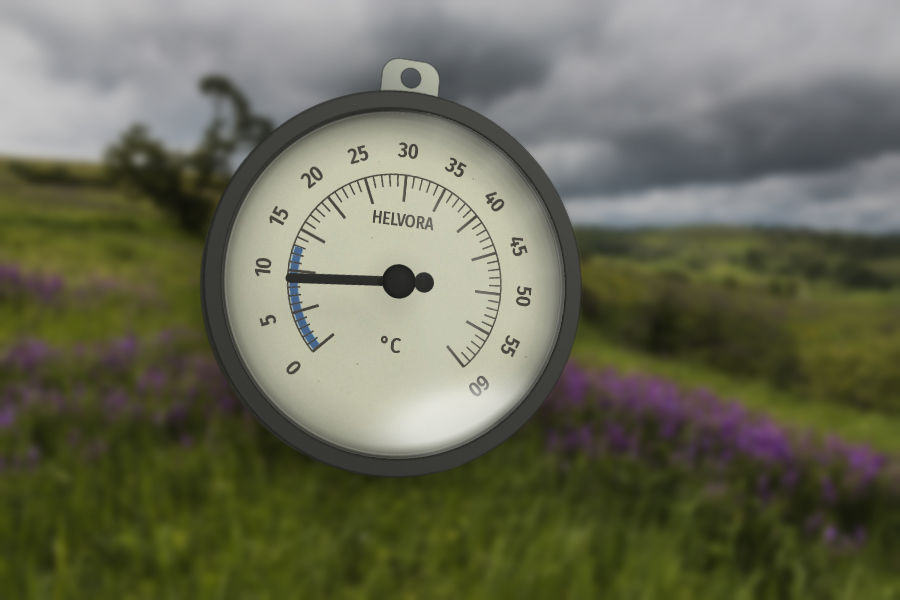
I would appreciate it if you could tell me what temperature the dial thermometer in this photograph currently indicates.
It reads 9 °C
